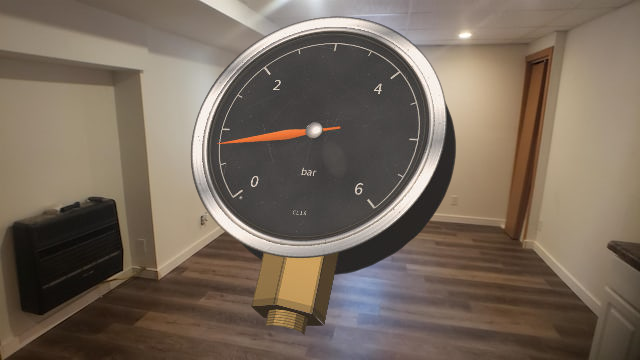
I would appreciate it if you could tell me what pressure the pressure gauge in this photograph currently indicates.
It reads 0.75 bar
